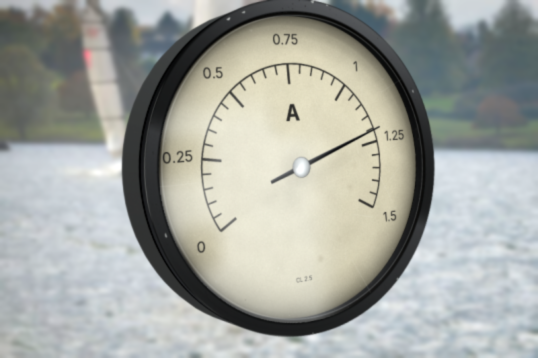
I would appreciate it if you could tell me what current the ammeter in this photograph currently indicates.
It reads 1.2 A
